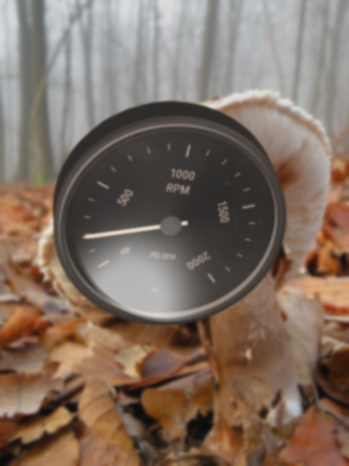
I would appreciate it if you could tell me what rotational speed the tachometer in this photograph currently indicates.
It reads 200 rpm
